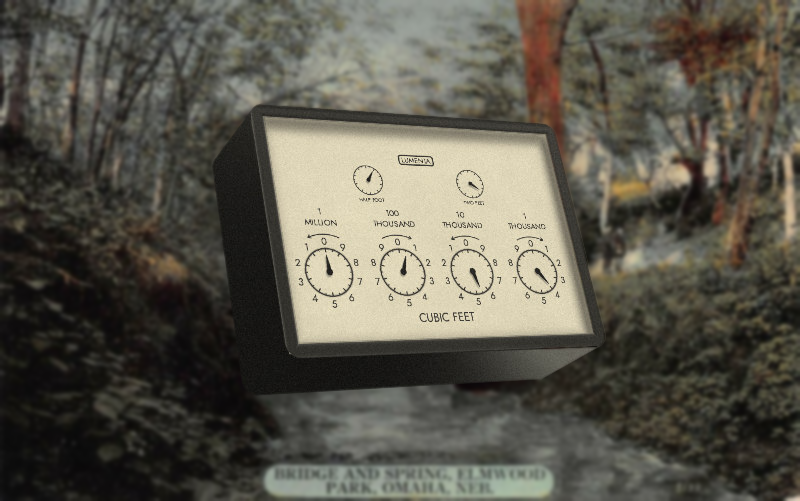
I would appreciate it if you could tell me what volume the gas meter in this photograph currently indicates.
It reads 5400 ft³
